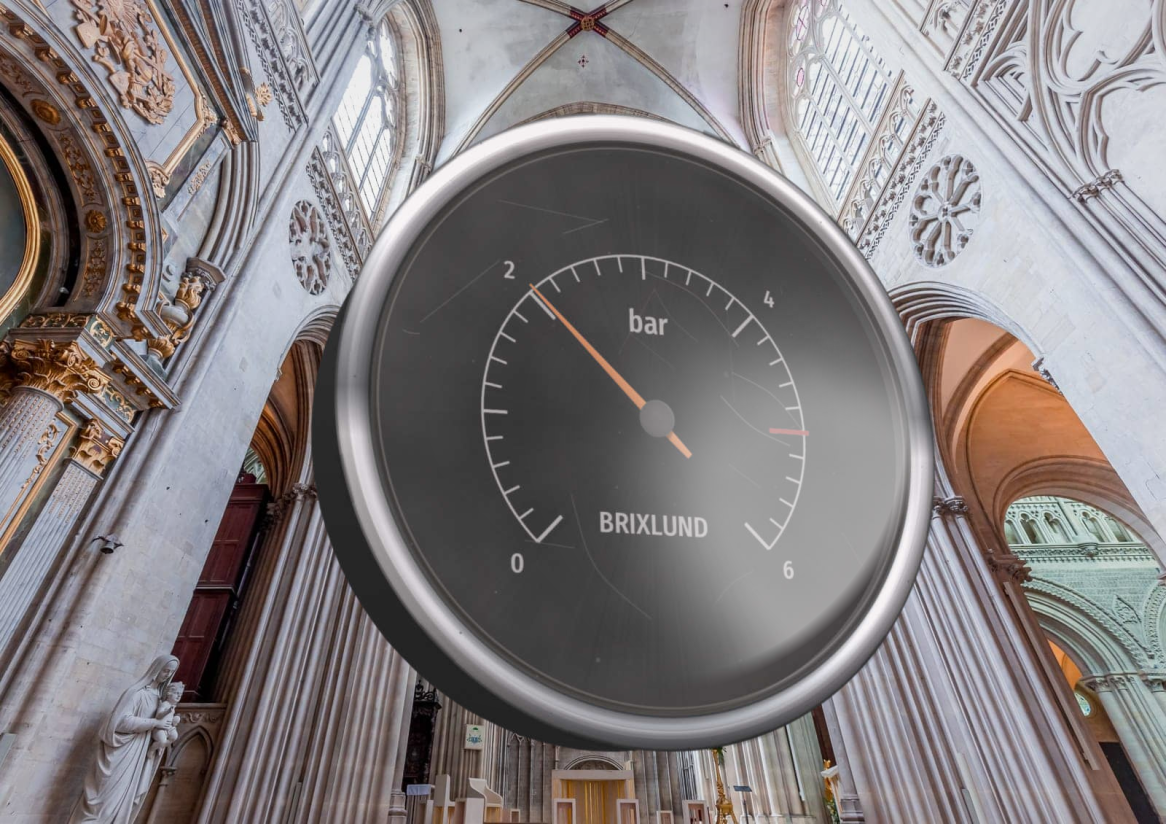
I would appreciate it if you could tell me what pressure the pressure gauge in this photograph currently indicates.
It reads 2 bar
